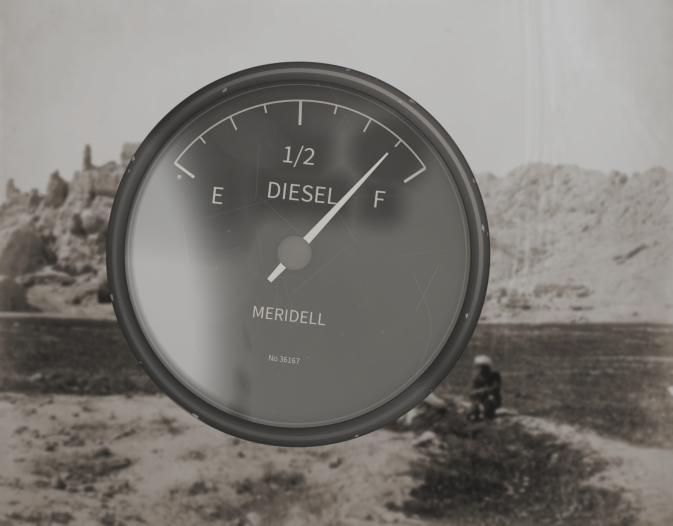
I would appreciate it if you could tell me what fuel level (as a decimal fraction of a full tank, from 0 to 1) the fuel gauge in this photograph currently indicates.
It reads 0.875
